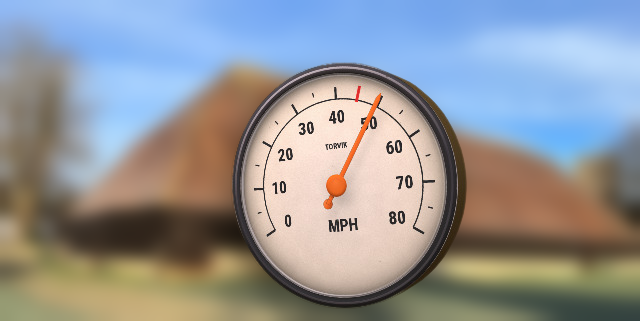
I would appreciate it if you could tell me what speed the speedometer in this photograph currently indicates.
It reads 50 mph
